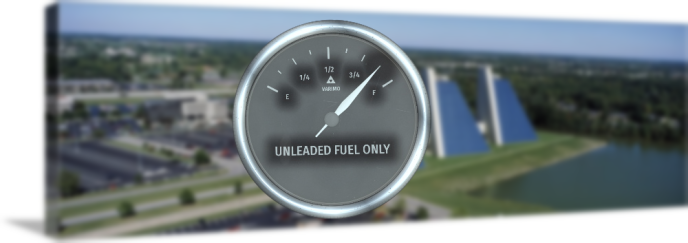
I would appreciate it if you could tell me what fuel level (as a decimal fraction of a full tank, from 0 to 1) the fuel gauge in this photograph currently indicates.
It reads 0.875
